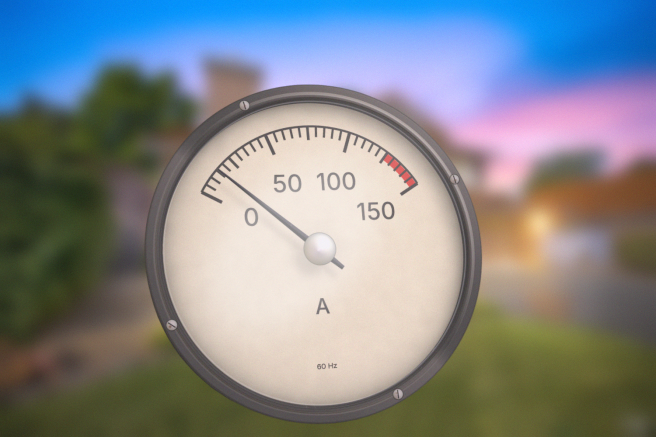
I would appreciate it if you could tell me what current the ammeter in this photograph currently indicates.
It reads 15 A
